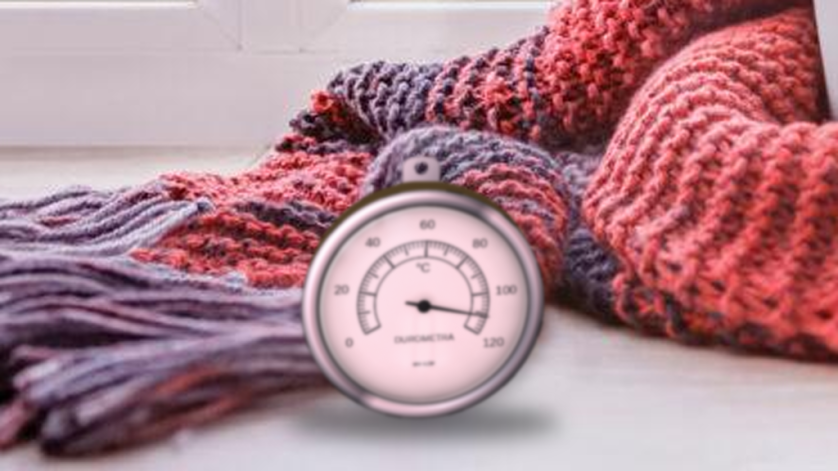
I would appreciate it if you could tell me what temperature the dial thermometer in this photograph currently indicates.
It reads 110 °C
